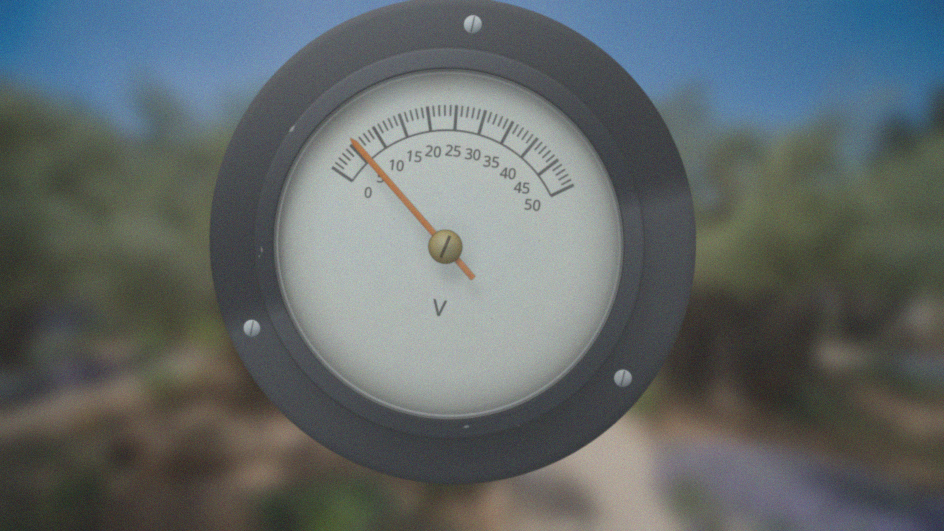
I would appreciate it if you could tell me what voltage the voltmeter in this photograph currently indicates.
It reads 6 V
